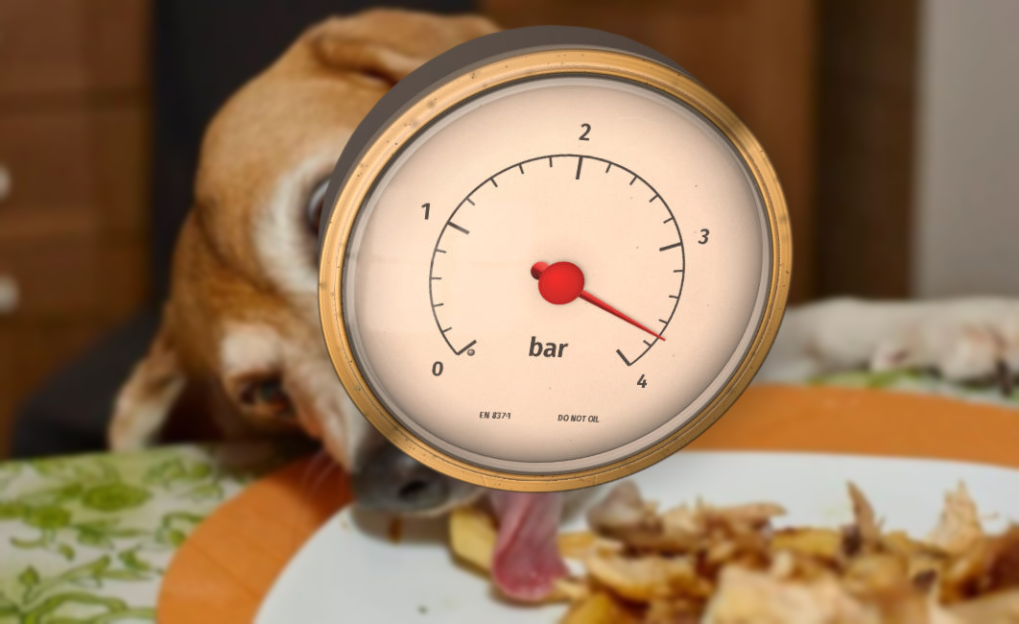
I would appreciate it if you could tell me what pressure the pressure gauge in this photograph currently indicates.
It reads 3.7 bar
